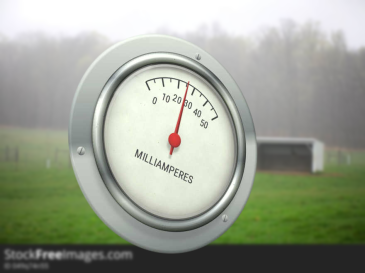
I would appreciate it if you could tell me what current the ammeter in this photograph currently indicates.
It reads 25 mA
